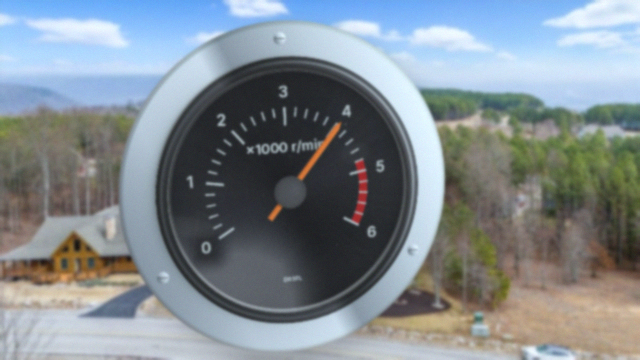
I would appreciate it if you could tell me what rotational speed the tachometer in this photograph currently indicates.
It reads 4000 rpm
